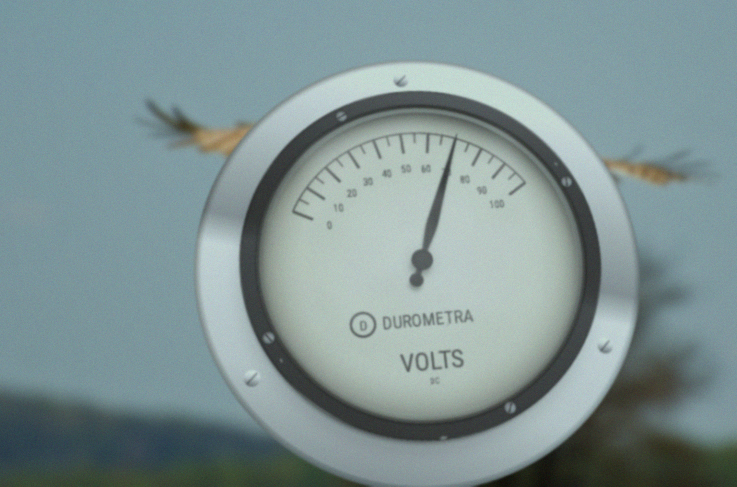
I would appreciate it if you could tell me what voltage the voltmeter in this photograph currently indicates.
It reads 70 V
